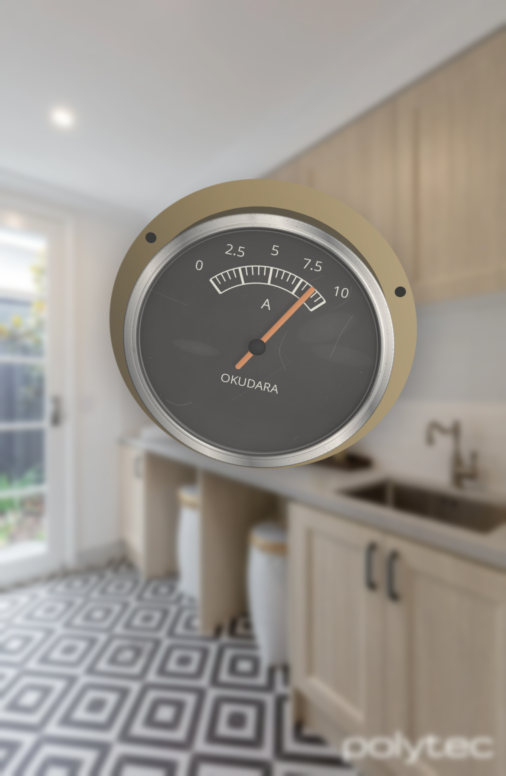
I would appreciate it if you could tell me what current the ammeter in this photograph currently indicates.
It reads 8.5 A
